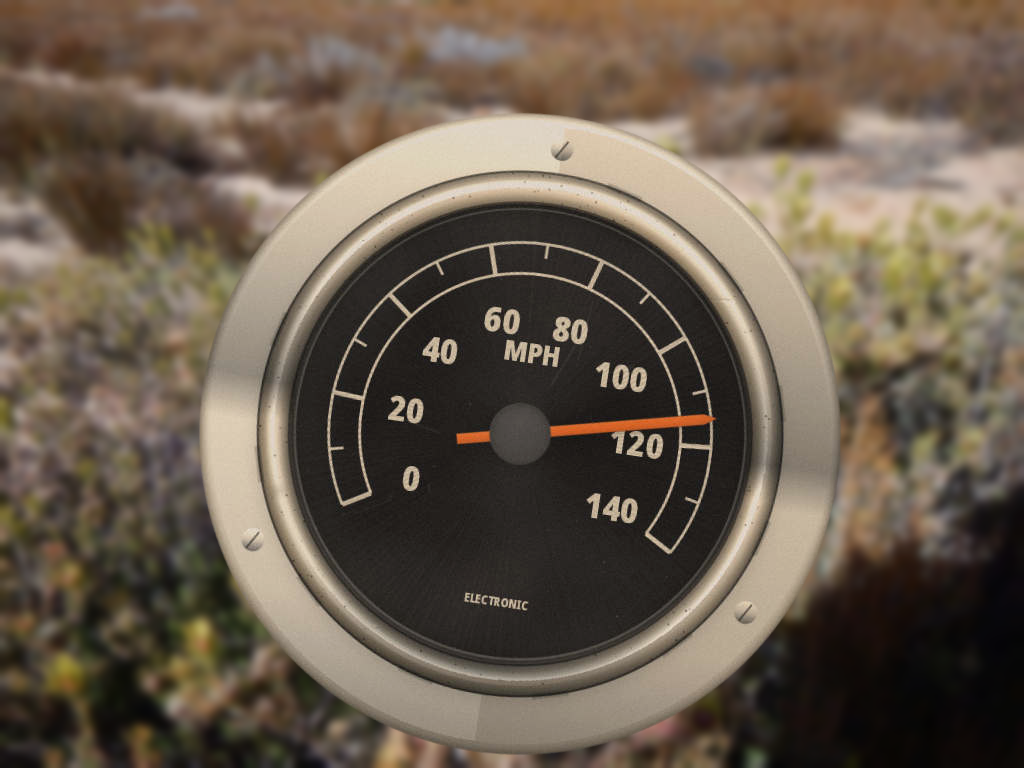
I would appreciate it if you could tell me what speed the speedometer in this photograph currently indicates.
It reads 115 mph
